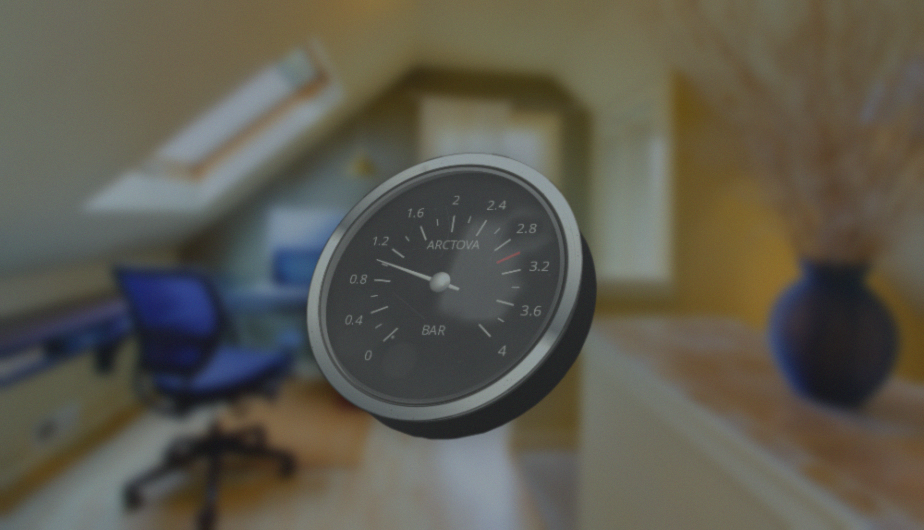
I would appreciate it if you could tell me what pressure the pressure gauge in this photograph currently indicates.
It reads 1 bar
